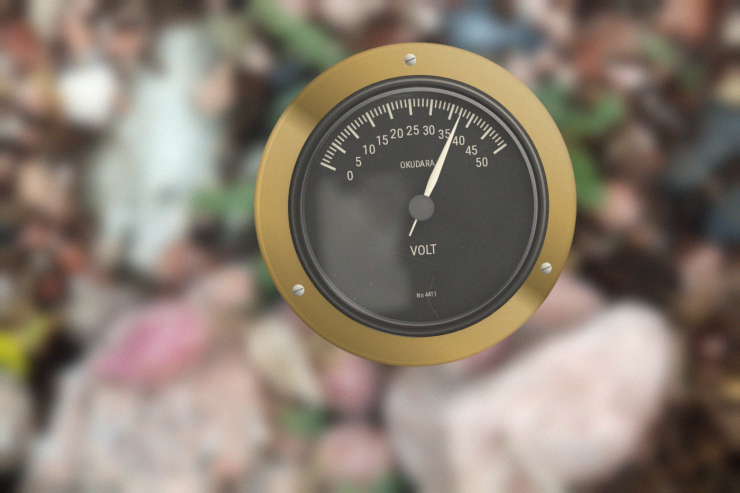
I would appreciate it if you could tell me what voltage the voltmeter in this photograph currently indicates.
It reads 37 V
